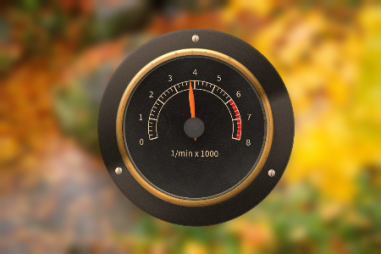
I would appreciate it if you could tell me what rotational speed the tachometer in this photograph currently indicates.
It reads 3800 rpm
